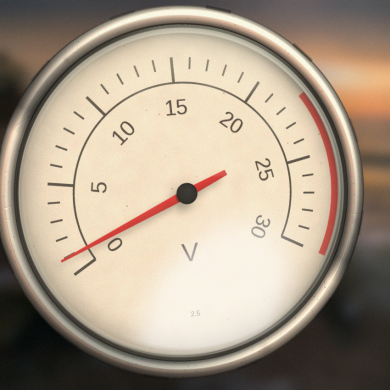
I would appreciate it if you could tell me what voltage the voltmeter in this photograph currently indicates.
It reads 1 V
